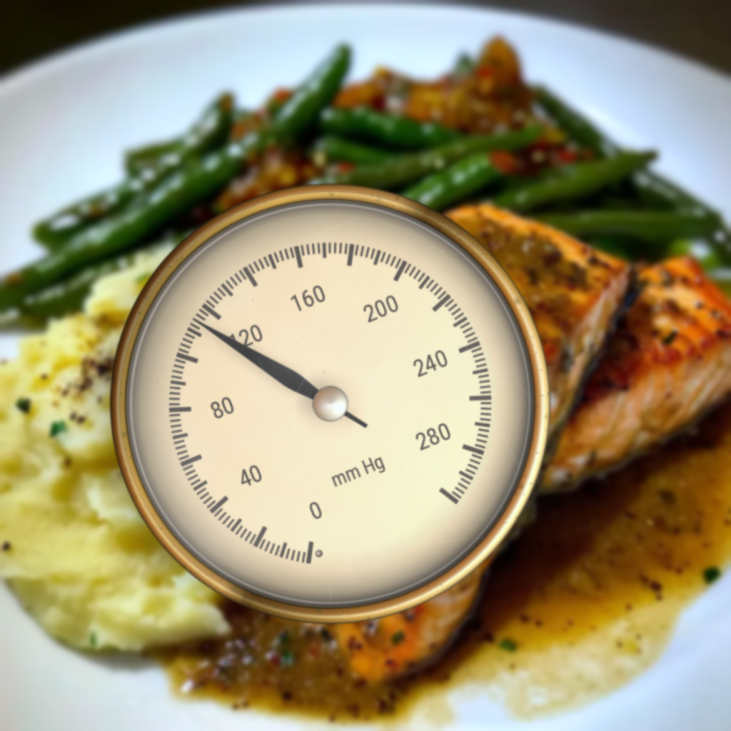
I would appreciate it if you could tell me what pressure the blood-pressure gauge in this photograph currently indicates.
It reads 114 mmHg
